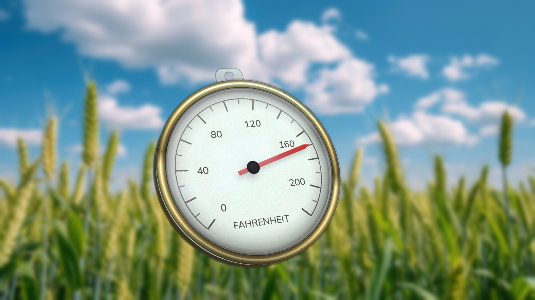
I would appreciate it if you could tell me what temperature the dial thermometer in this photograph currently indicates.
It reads 170 °F
